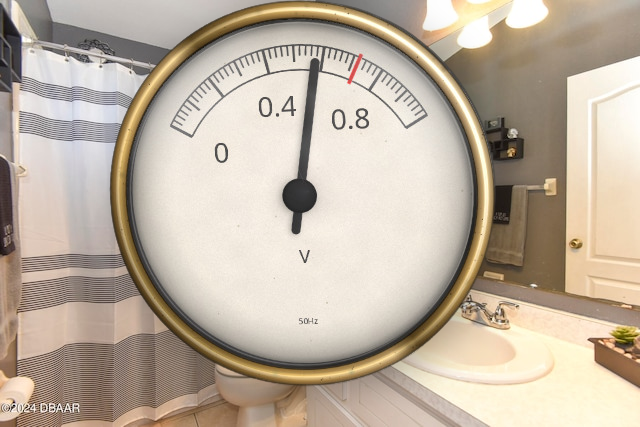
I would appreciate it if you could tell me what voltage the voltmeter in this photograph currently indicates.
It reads 0.58 V
